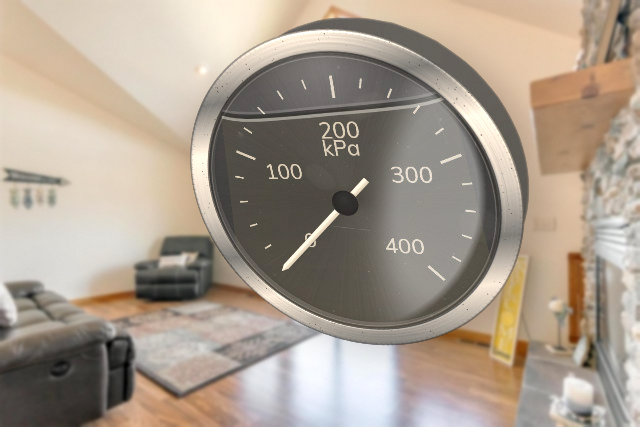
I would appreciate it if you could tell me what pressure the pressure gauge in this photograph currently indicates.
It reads 0 kPa
